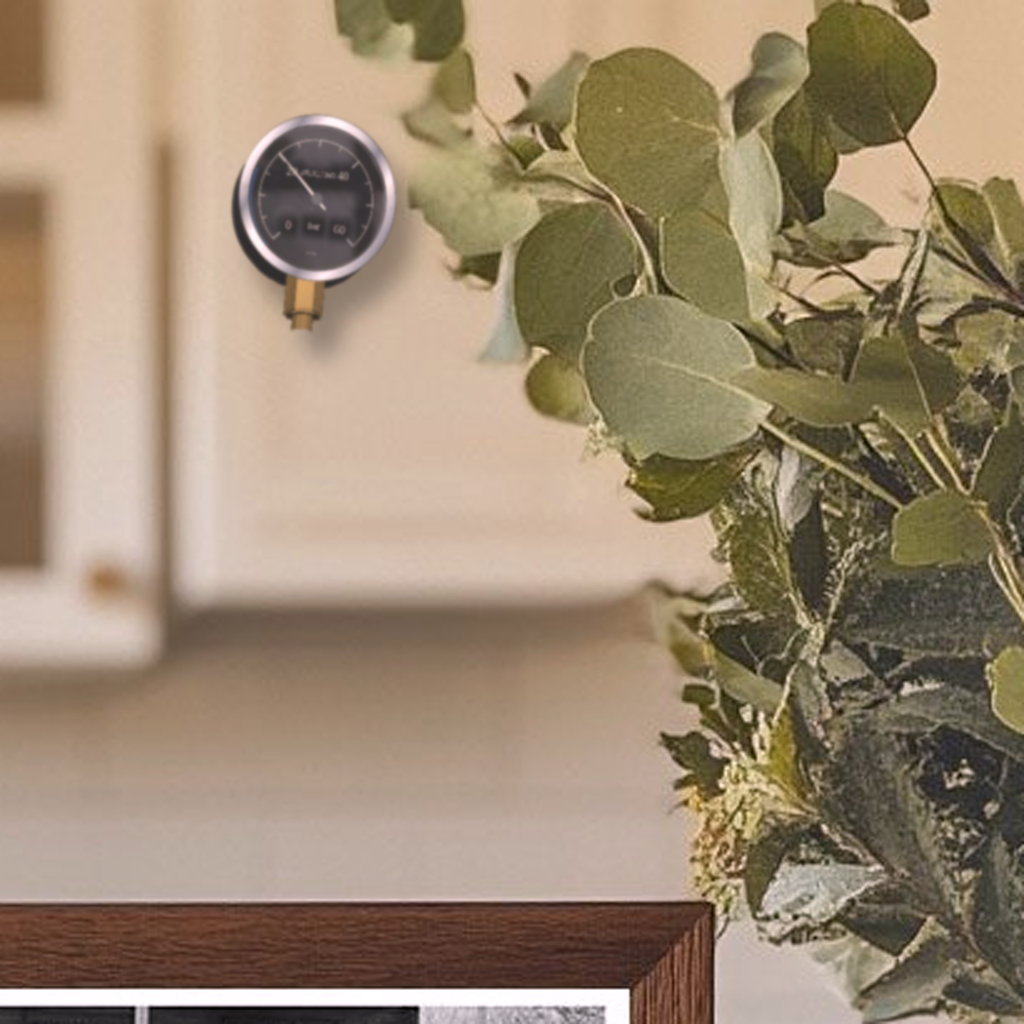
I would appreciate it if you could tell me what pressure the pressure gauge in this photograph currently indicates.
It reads 20 bar
